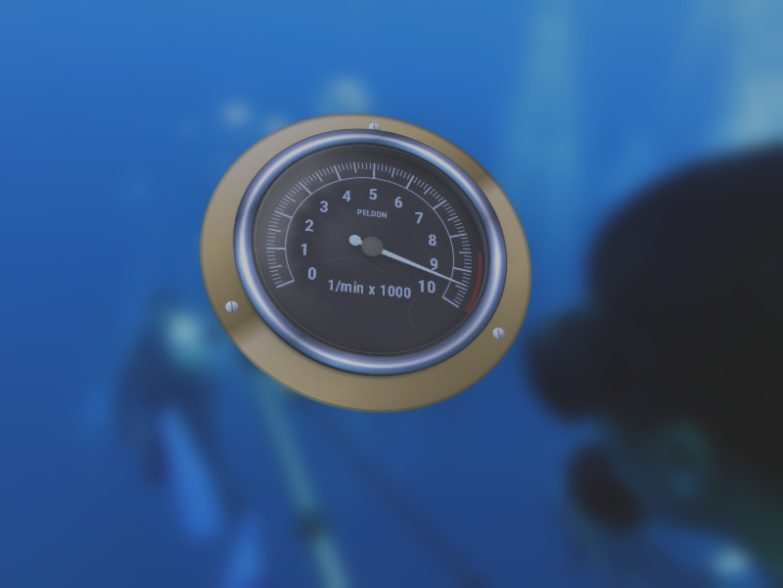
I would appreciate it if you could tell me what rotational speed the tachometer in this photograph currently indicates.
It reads 9500 rpm
